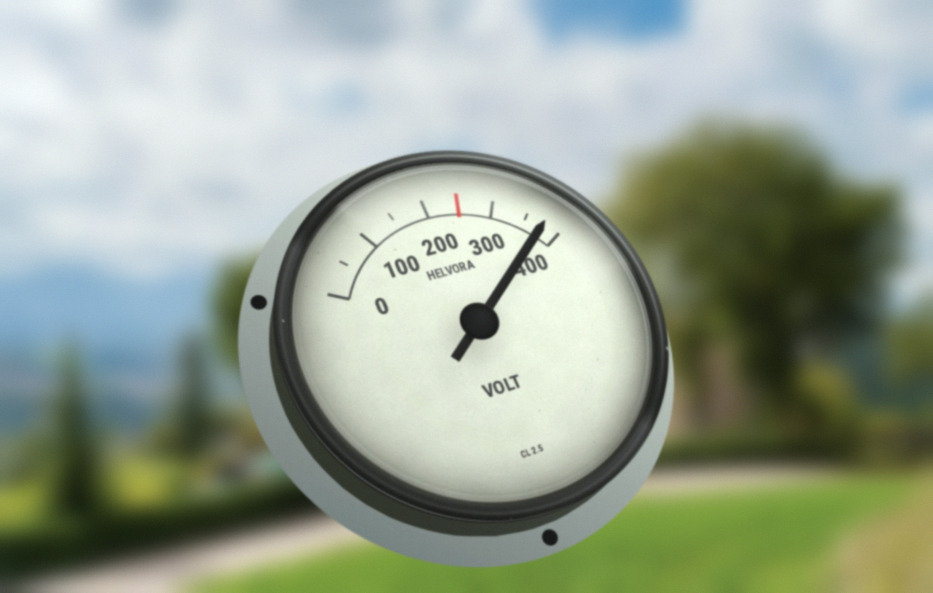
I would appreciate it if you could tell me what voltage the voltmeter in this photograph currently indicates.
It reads 375 V
